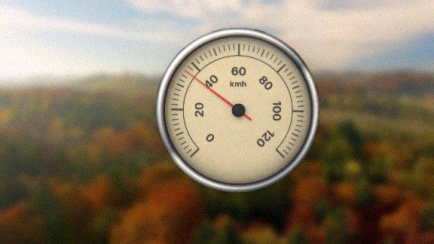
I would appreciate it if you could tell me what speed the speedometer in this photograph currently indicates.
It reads 36 km/h
